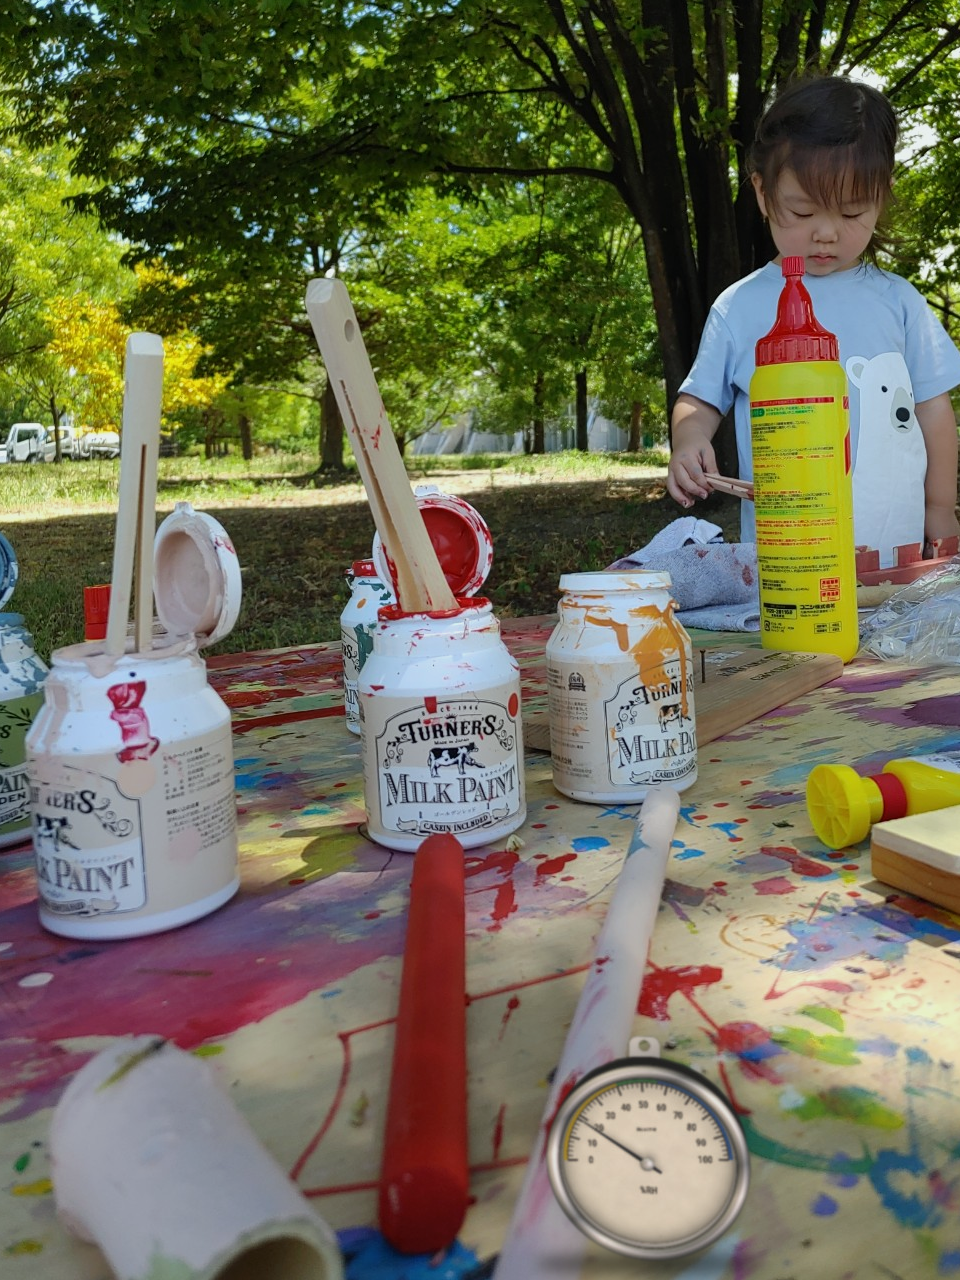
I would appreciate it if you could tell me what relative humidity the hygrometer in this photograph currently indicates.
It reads 20 %
